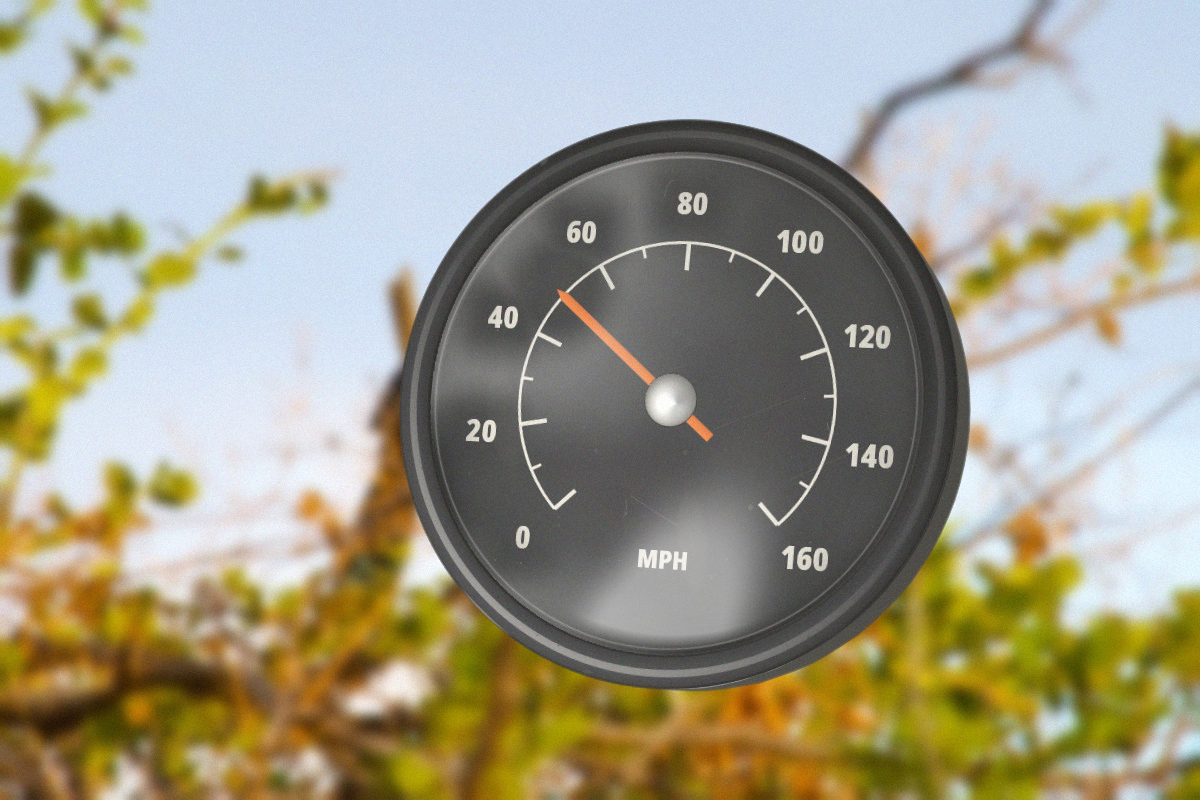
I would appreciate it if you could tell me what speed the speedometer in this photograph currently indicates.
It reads 50 mph
